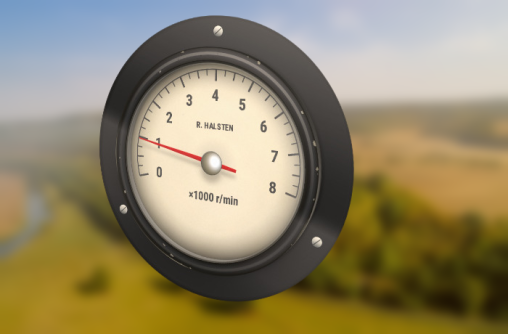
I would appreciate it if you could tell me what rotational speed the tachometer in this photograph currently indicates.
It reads 1000 rpm
